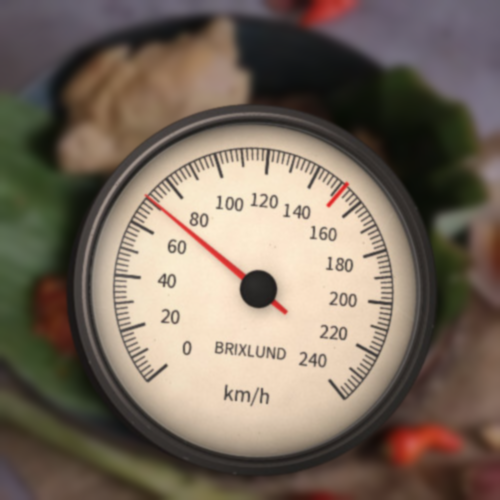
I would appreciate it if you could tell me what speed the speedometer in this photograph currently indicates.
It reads 70 km/h
